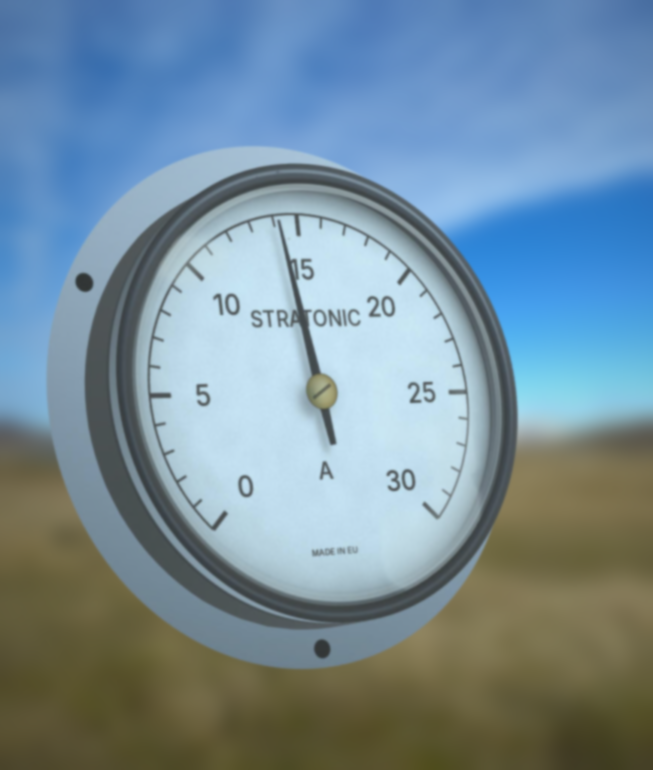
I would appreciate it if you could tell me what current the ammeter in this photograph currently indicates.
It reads 14 A
